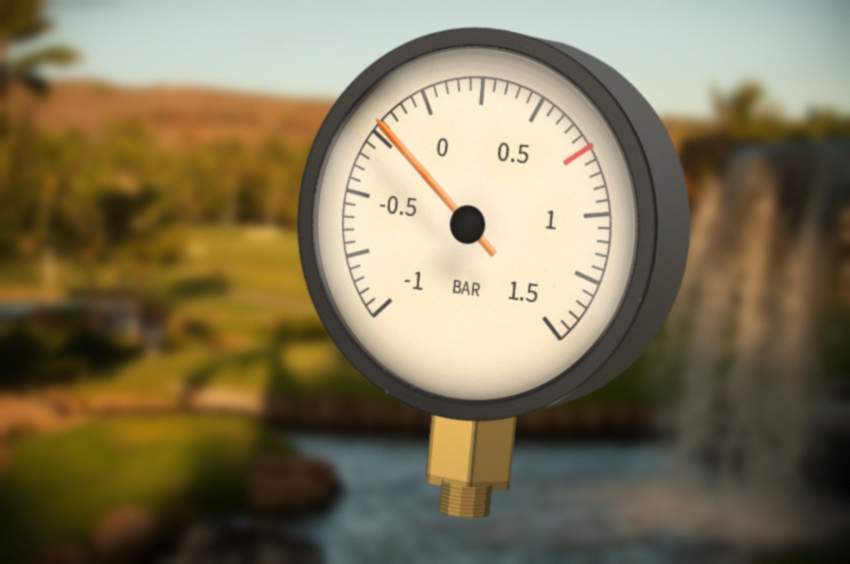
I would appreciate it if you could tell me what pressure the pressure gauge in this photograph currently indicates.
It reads -0.2 bar
